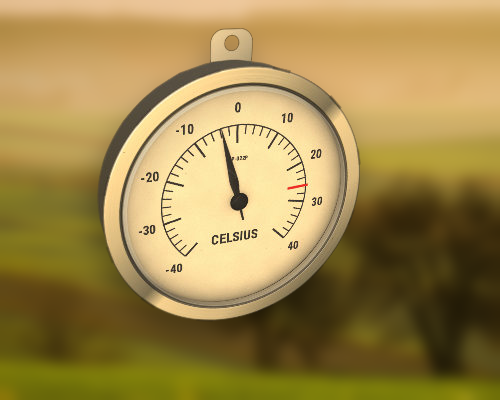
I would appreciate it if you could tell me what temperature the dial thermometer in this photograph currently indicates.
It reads -4 °C
